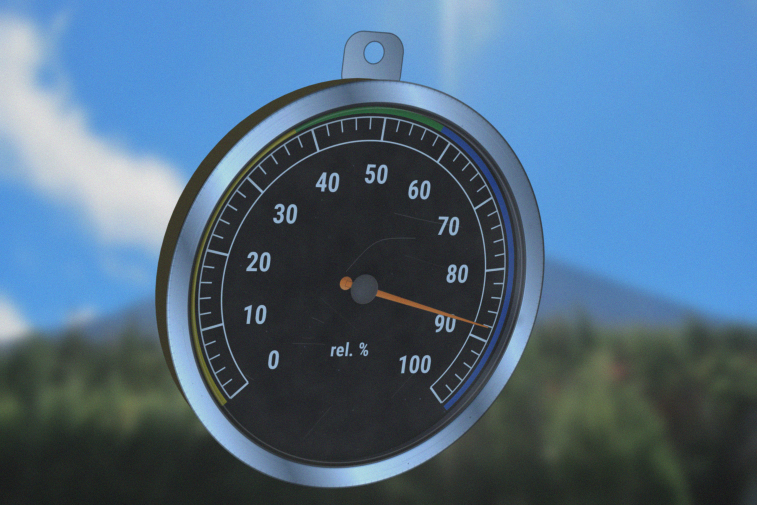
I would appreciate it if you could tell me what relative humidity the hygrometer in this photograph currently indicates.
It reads 88 %
